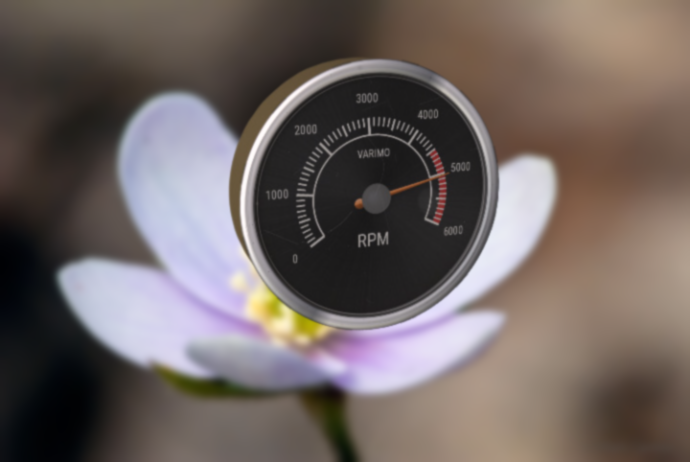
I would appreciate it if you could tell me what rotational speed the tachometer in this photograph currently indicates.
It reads 5000 rpm
